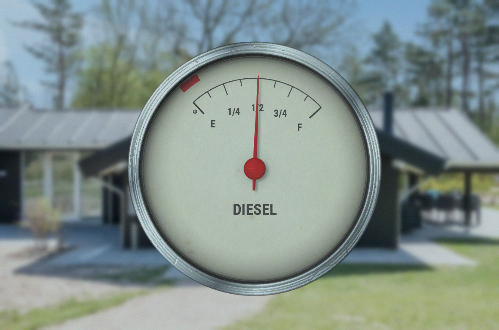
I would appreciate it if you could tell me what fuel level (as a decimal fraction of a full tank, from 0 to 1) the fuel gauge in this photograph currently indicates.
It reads 0.5
